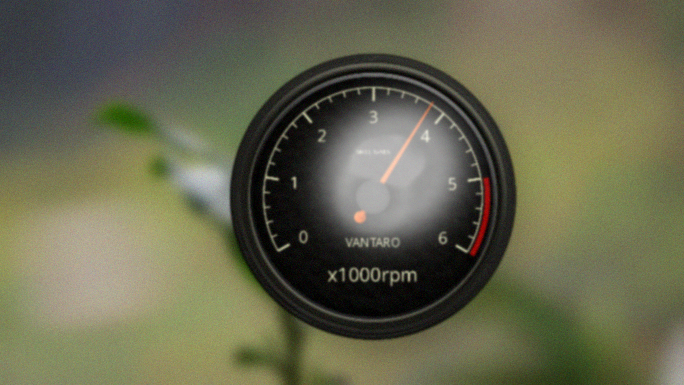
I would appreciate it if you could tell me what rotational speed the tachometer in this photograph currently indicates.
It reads 3800 rpm
